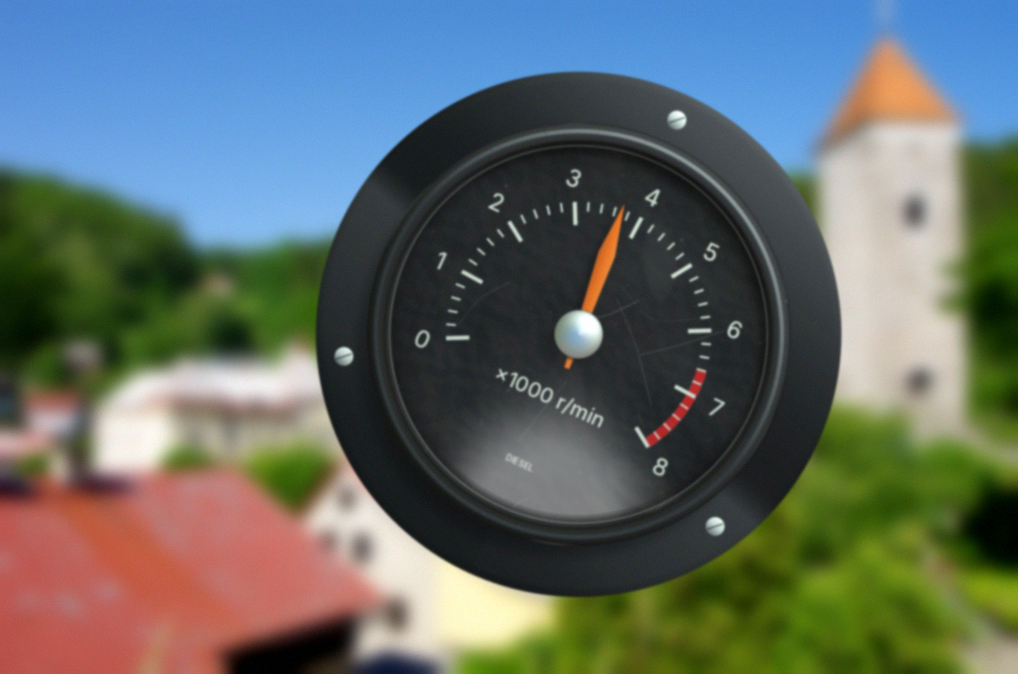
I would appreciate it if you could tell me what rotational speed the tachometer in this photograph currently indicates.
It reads 3700 rpm
